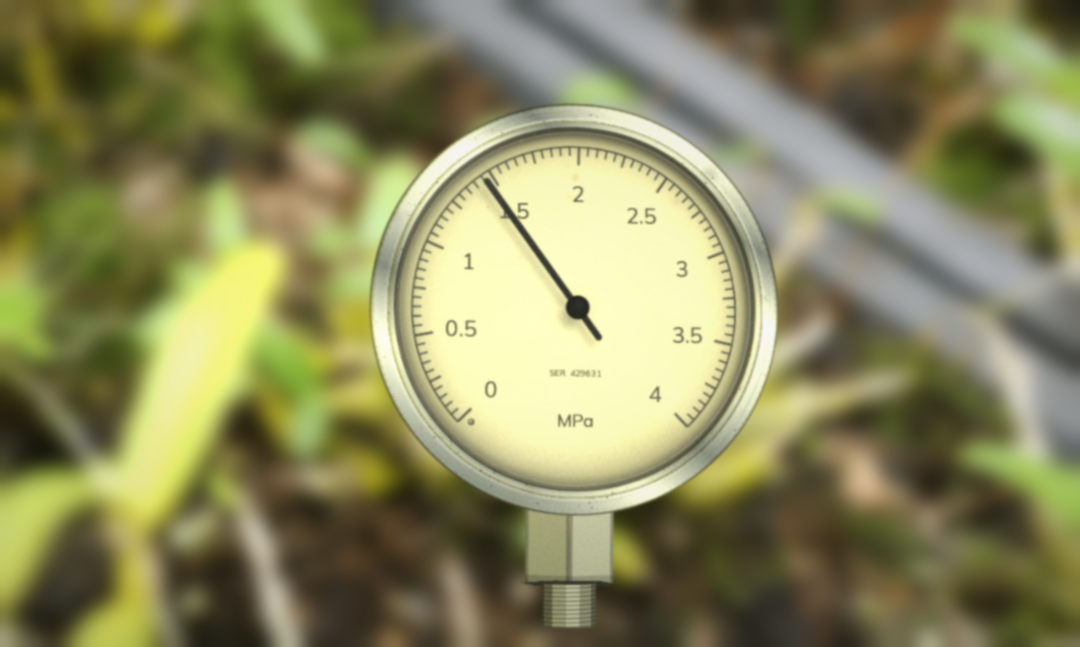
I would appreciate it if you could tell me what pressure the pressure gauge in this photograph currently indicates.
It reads 1.45 MPa
